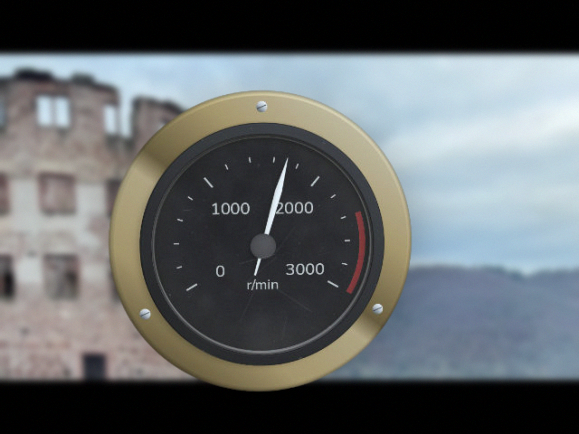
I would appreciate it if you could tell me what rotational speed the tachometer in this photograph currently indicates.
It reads 1700 rpm
